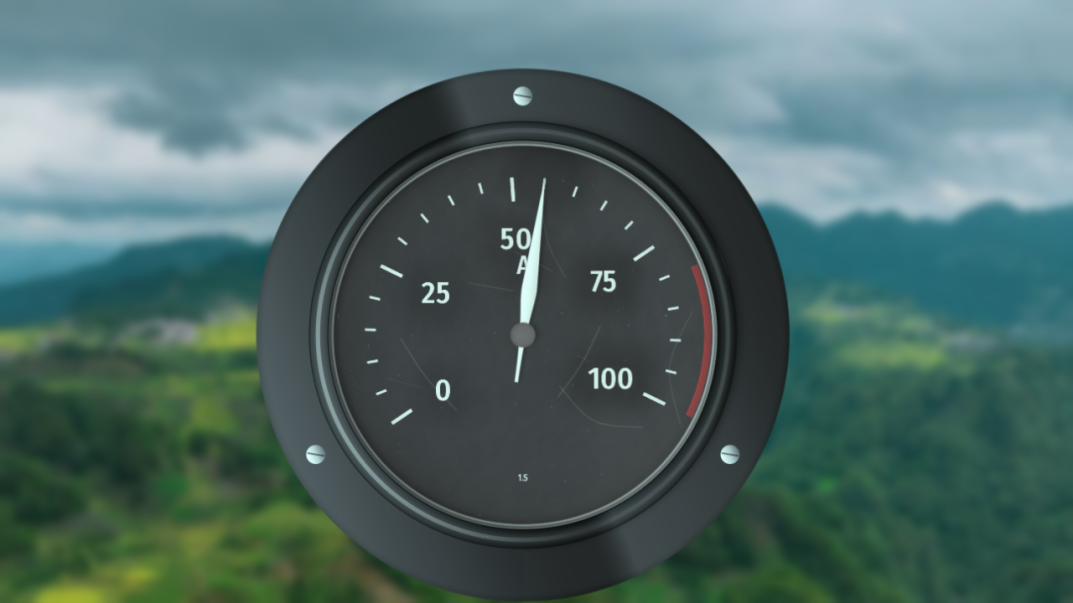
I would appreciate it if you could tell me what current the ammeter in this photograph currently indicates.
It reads 55 A
